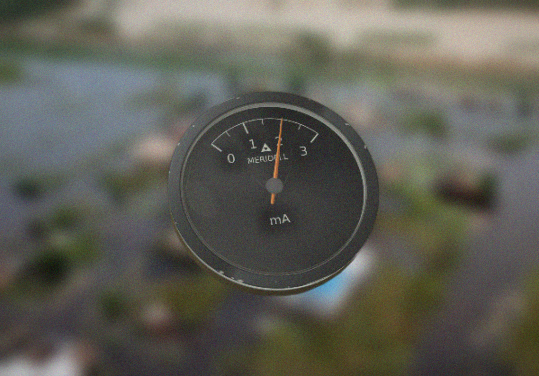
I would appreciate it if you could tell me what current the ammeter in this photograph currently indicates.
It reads 2 mA
